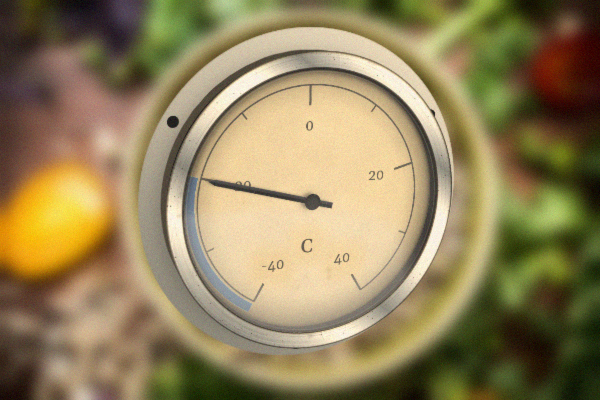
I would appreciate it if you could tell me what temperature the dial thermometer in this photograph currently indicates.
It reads -20 °C
